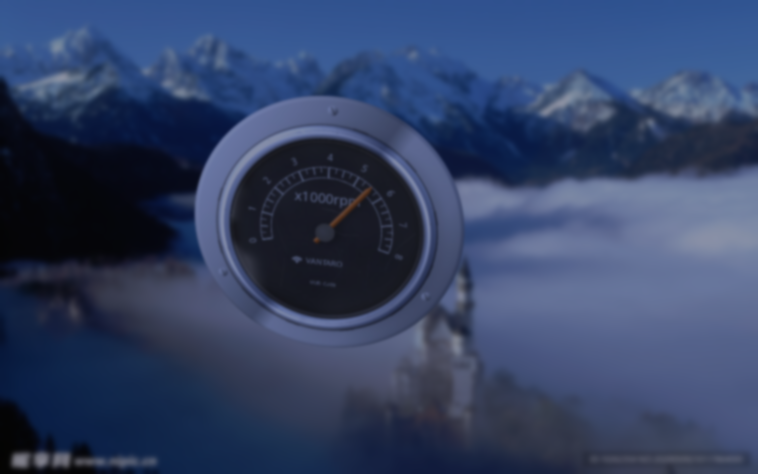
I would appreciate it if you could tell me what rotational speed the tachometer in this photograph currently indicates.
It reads 5500 rpm
